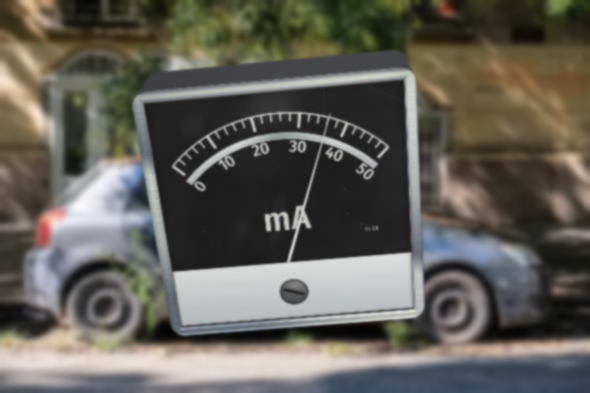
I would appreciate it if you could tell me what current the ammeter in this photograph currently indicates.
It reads 36 mA
